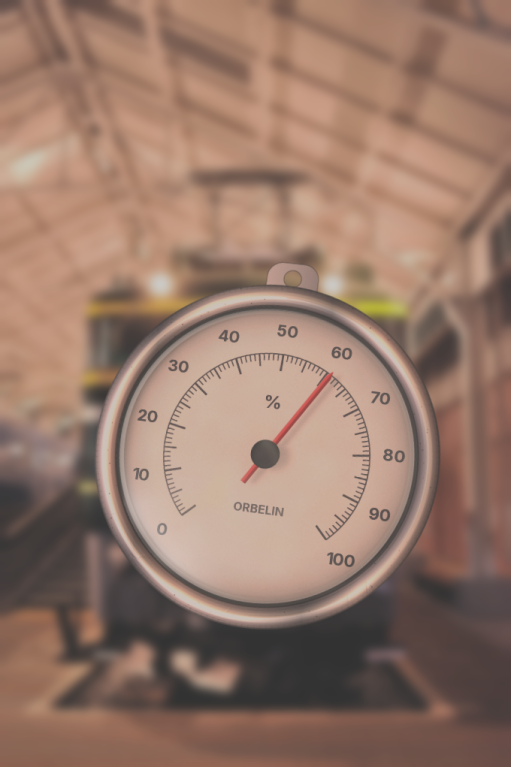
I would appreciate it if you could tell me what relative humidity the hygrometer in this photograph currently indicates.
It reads 61 %
